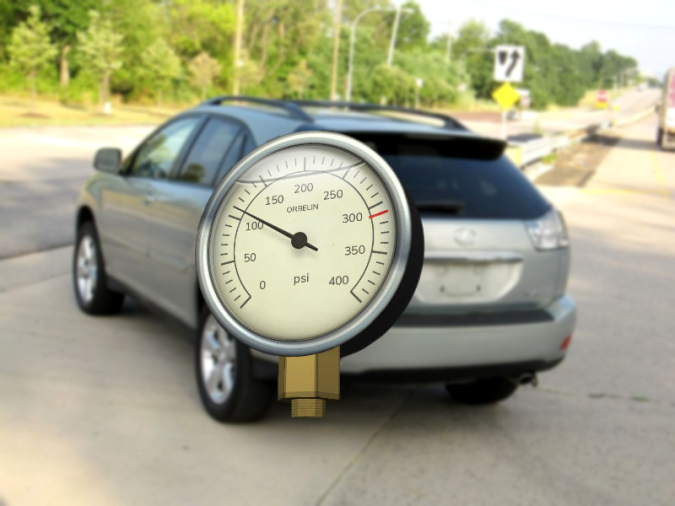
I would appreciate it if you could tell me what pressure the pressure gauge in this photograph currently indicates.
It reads 110 psi
